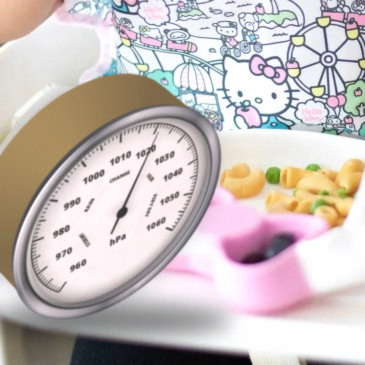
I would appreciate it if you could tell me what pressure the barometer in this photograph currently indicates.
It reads 1020 hPa
